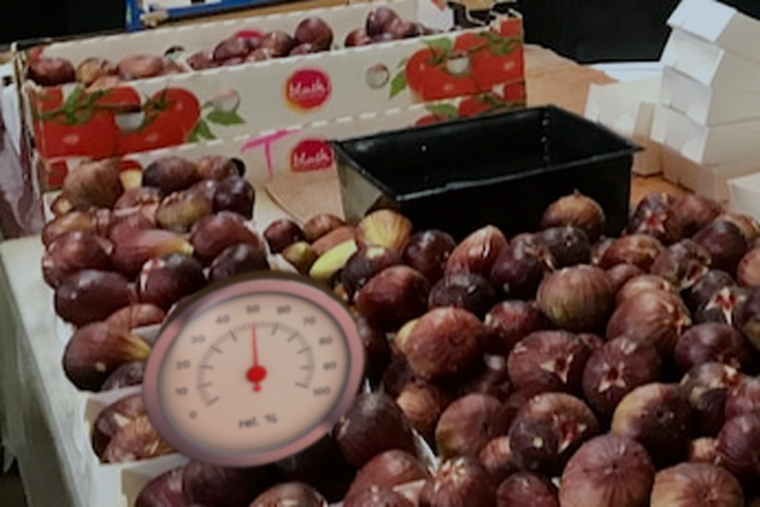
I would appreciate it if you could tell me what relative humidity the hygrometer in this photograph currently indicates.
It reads 50 %
